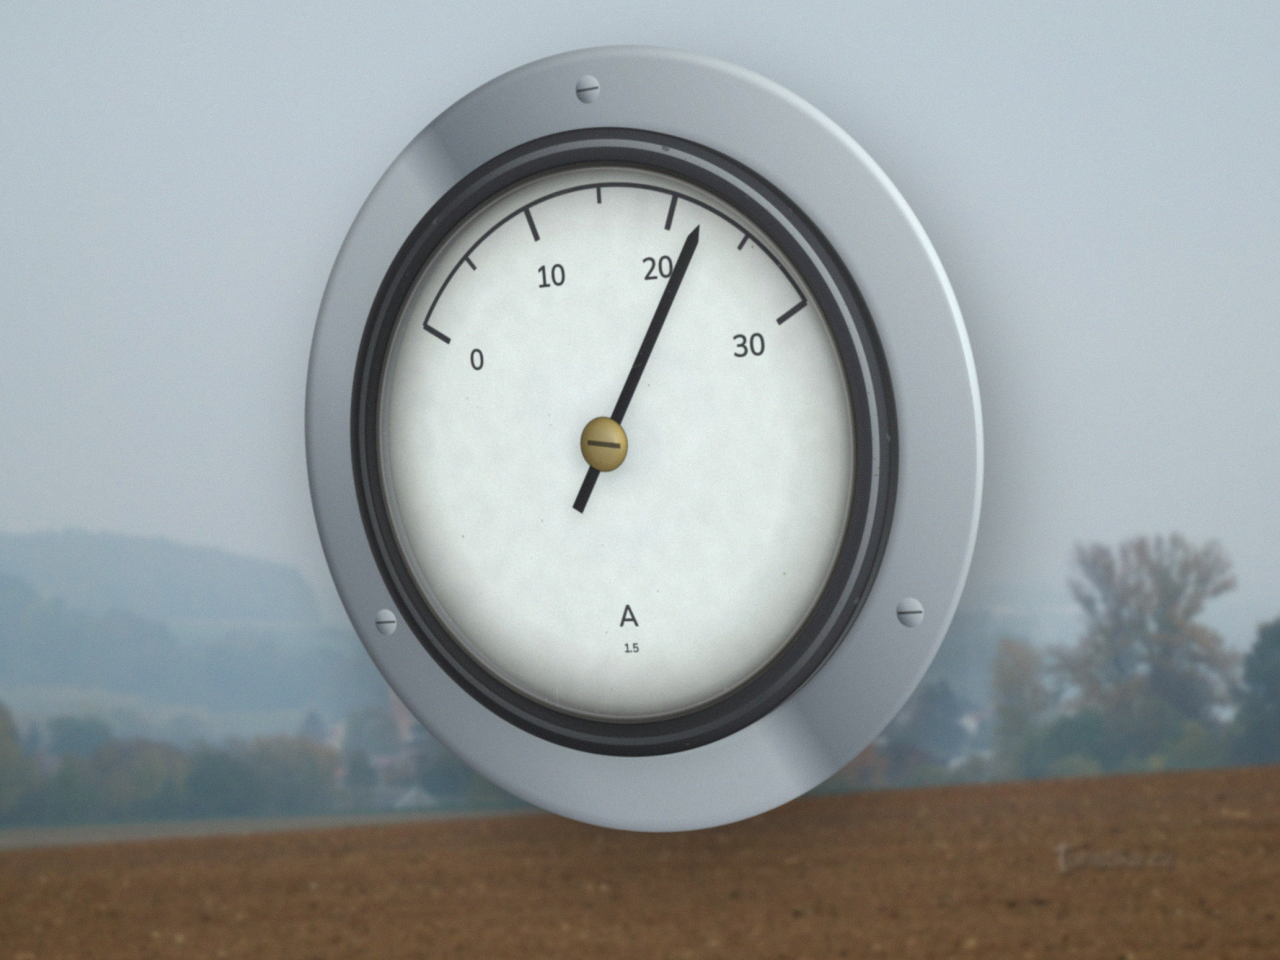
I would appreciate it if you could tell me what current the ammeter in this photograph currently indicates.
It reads 22.5 A
